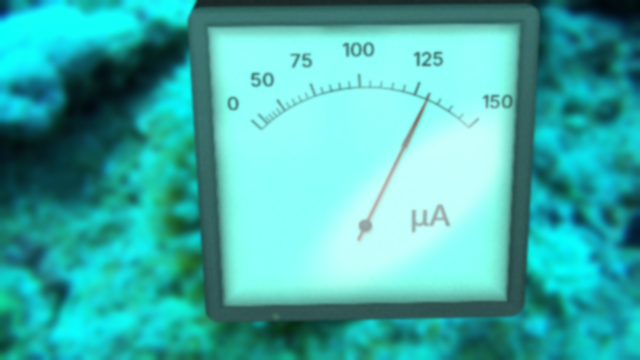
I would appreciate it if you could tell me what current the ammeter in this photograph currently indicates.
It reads 130 µA
